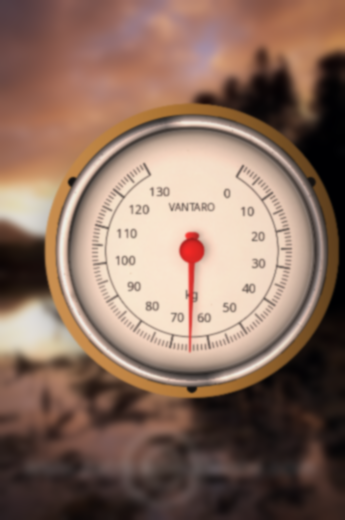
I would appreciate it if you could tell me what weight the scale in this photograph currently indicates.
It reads 65 kg
